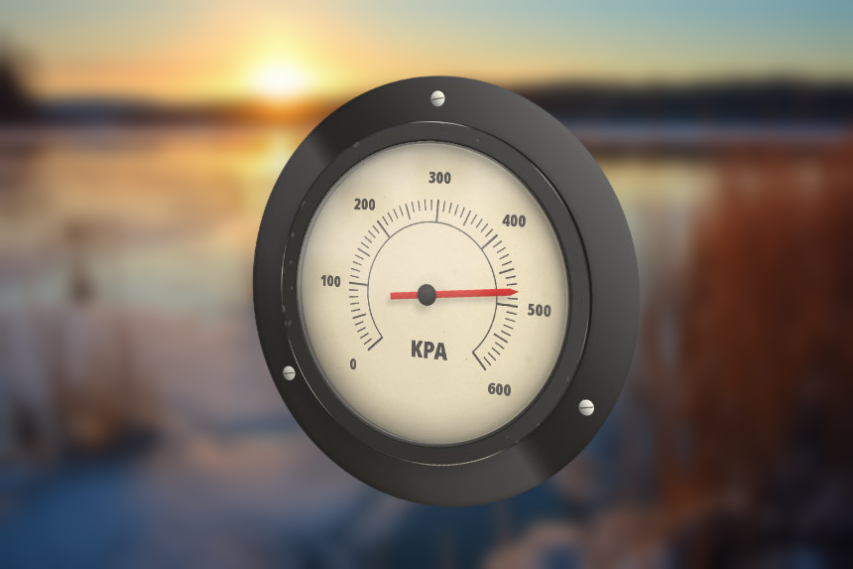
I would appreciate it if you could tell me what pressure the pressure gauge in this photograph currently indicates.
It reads 480 kPa
